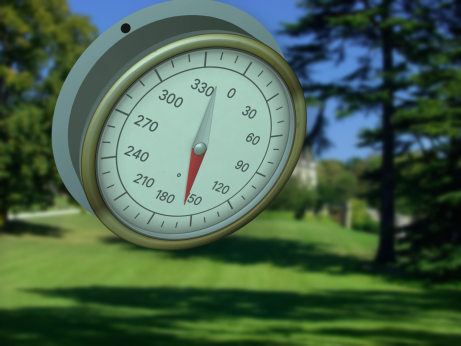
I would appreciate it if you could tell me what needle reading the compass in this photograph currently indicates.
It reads 160 °
